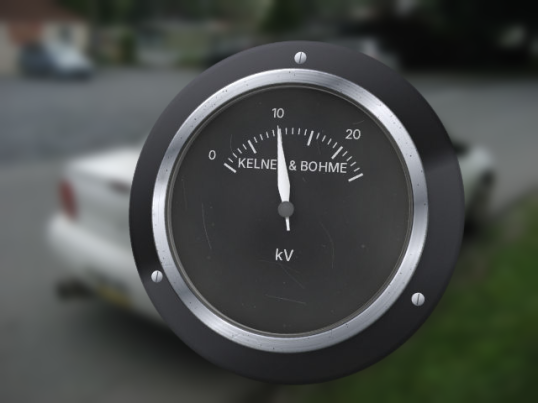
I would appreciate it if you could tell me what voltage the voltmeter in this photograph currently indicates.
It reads 10 kV
